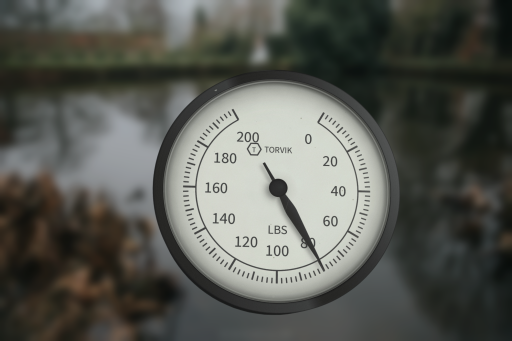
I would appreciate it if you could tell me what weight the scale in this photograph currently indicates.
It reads 80 lb
